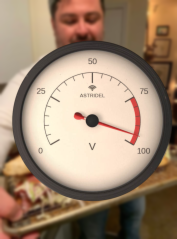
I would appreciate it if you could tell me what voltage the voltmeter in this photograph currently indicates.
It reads 95 V
